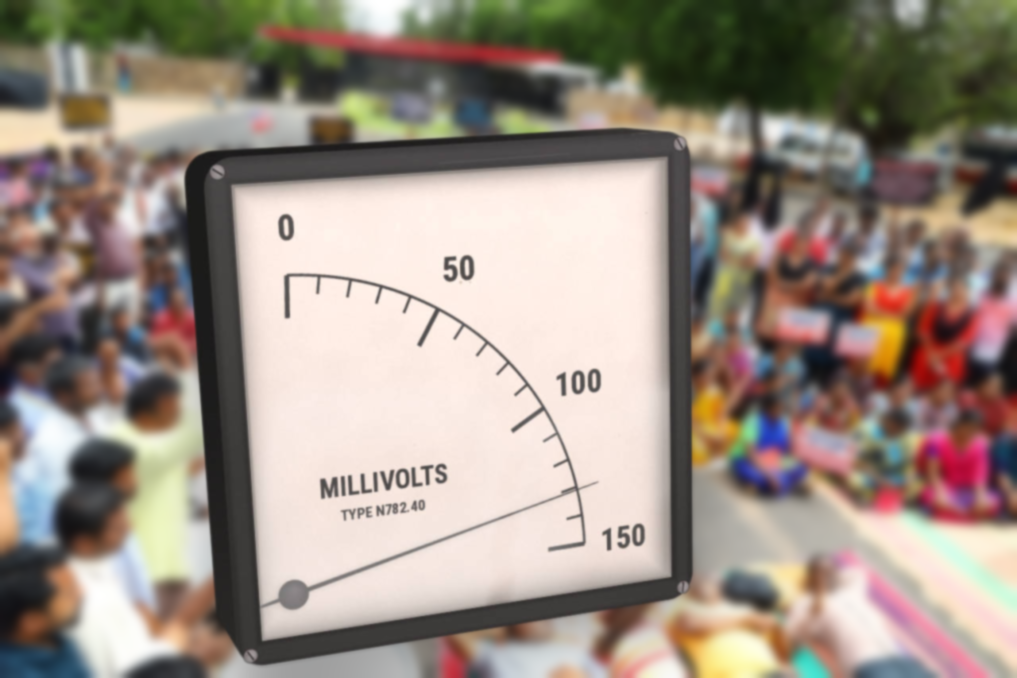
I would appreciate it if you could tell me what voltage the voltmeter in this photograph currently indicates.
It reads 130 mV
